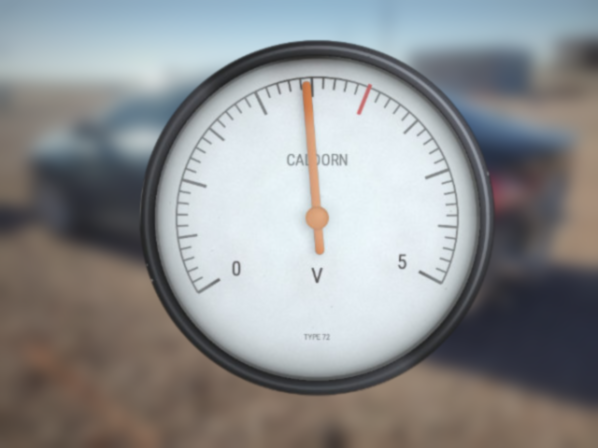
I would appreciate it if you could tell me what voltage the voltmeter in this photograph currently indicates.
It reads 2.45 V
